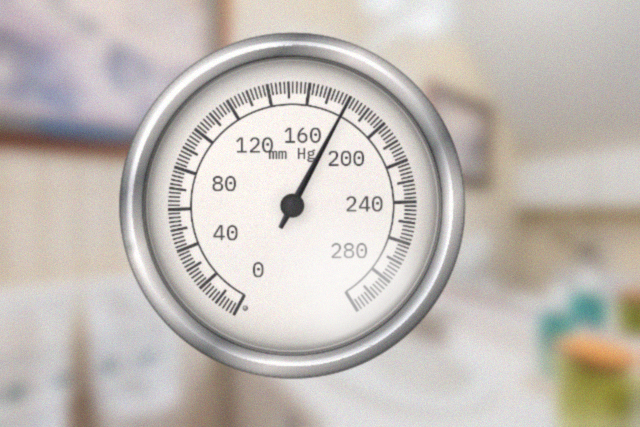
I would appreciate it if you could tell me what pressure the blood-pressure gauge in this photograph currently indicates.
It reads 180 mmHg
